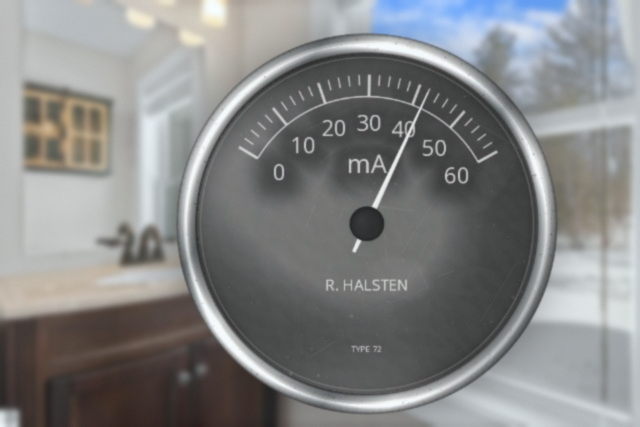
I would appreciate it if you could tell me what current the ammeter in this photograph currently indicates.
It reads 42 mA
